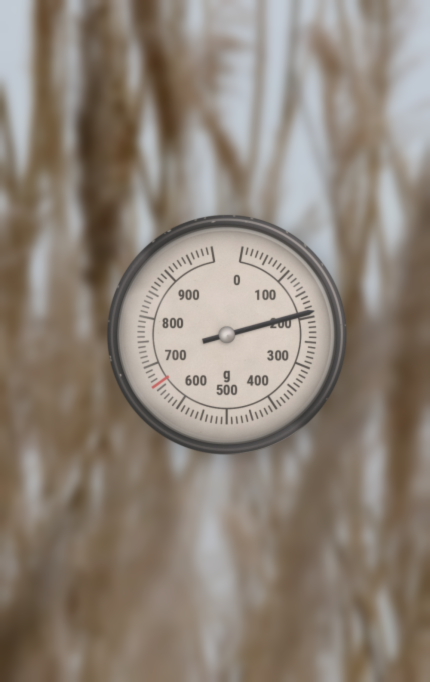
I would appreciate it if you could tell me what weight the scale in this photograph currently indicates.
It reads 190 g
